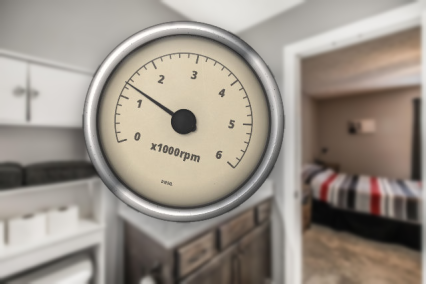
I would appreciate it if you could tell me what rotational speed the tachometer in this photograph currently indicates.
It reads 1300 rpm
